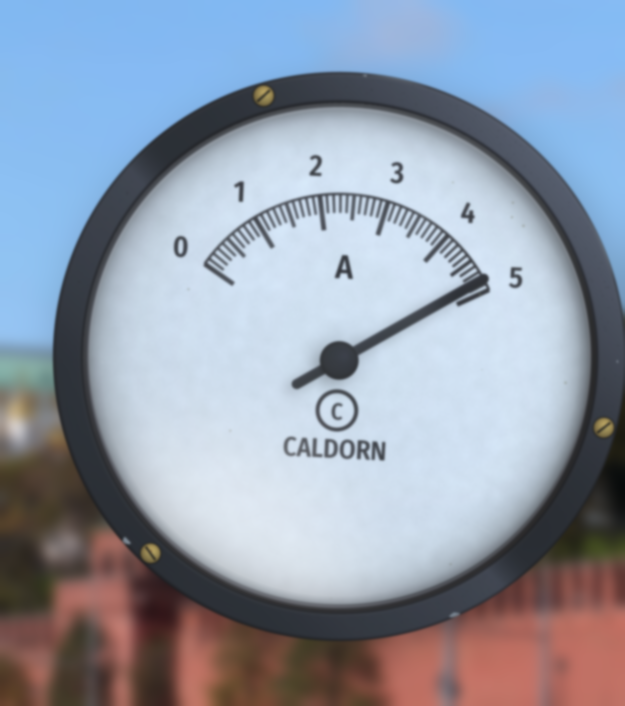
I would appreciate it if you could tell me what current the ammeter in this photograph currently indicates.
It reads 4.8 A
